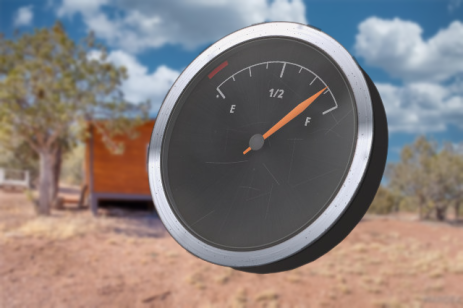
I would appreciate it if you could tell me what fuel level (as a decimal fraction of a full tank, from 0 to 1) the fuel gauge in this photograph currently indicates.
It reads 0.875
